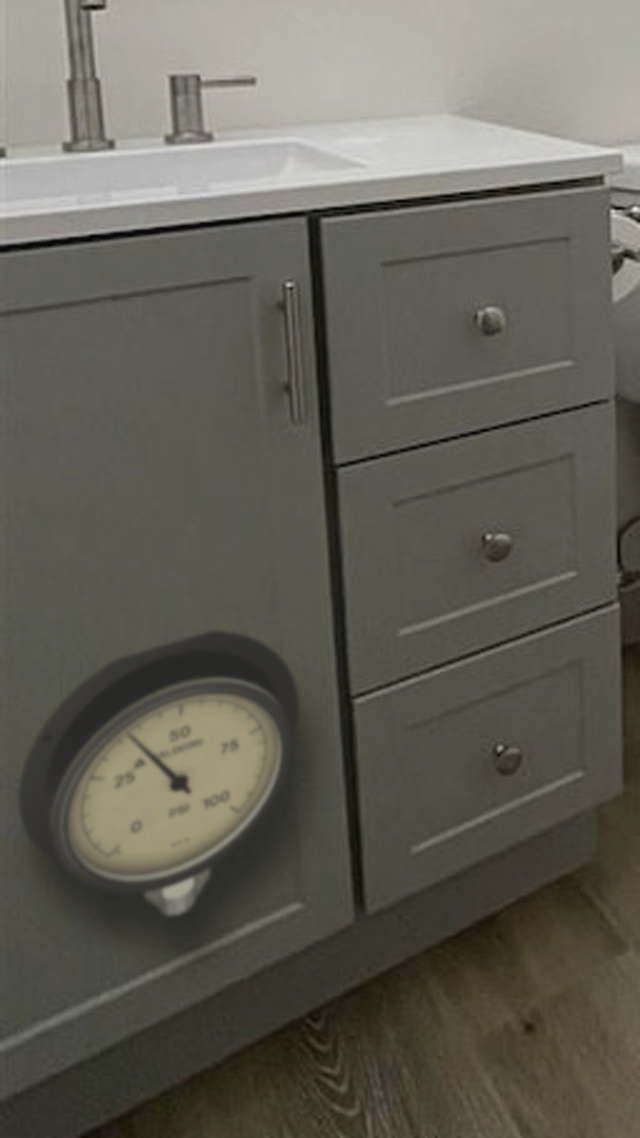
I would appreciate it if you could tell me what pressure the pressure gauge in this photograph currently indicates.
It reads 37.5 psi
